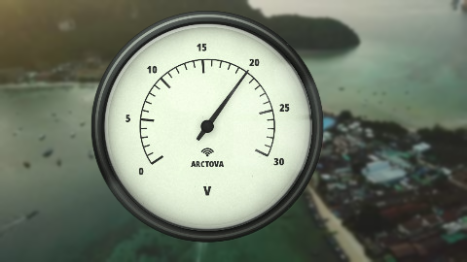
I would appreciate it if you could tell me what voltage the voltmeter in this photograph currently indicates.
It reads 20 V
